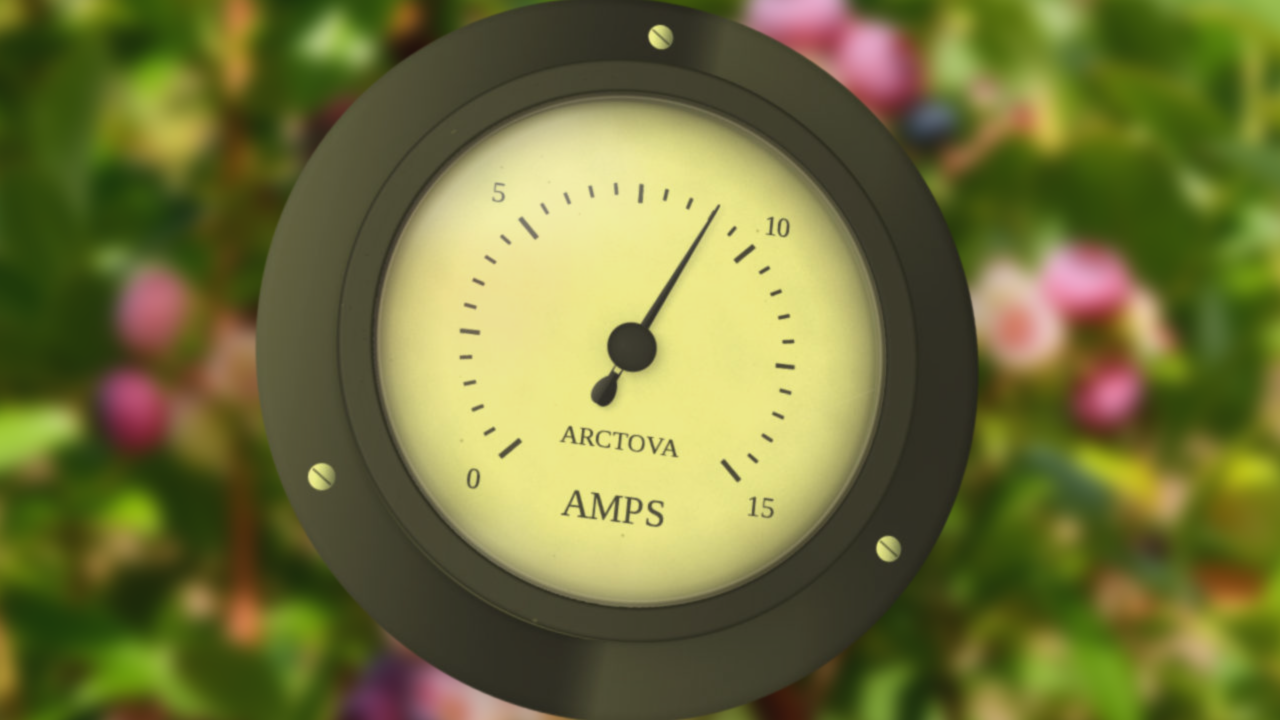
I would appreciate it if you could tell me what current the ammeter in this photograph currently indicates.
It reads 9 A
